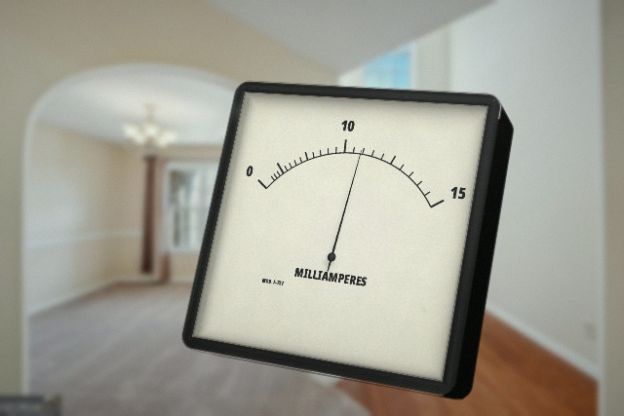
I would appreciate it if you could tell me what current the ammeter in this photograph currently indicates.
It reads 11 mA
